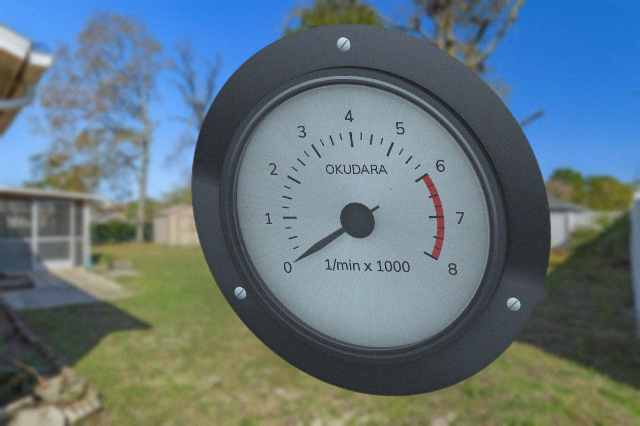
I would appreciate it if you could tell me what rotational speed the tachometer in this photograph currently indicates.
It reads 0 rpm
